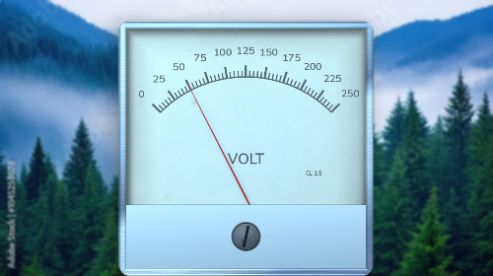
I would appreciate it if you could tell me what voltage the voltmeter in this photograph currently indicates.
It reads 50 V
